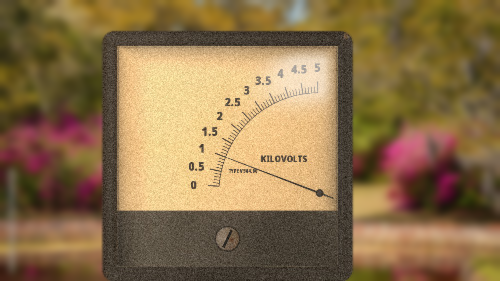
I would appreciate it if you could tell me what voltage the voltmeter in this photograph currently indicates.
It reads 1 kV
